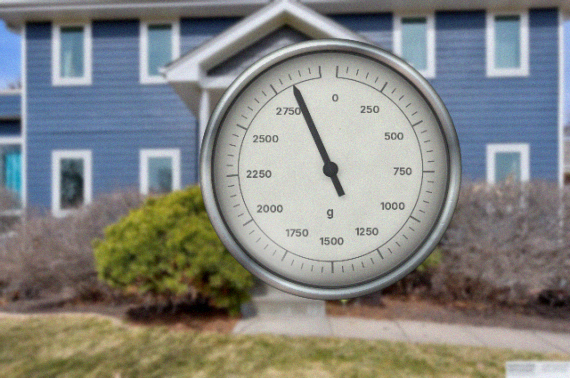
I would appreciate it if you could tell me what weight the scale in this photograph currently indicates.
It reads 2850 g
